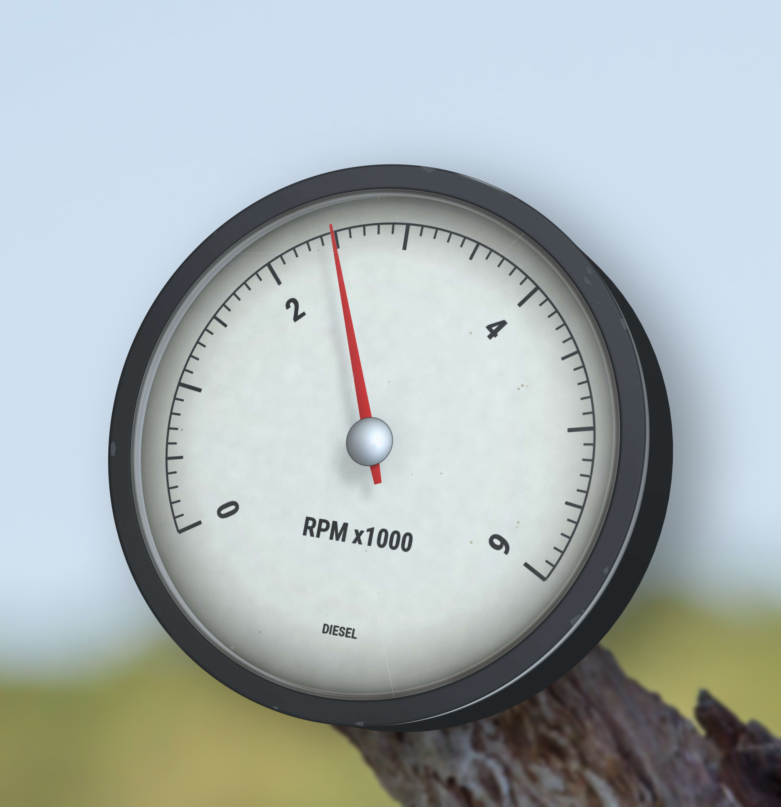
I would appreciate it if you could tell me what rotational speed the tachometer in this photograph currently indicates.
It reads 2500 rpm
